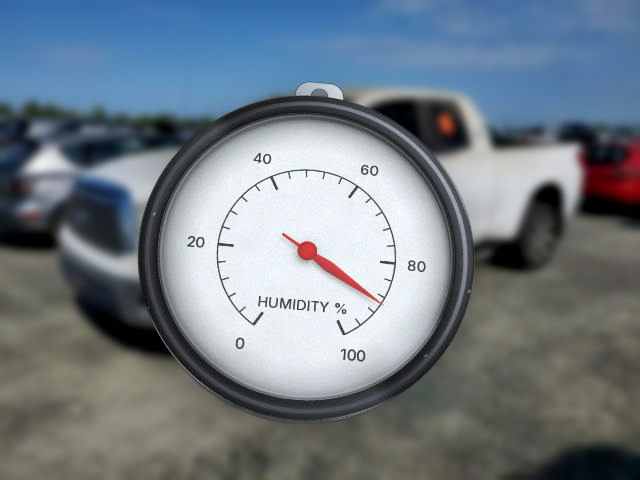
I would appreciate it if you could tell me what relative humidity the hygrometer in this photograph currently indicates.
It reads 90 %
